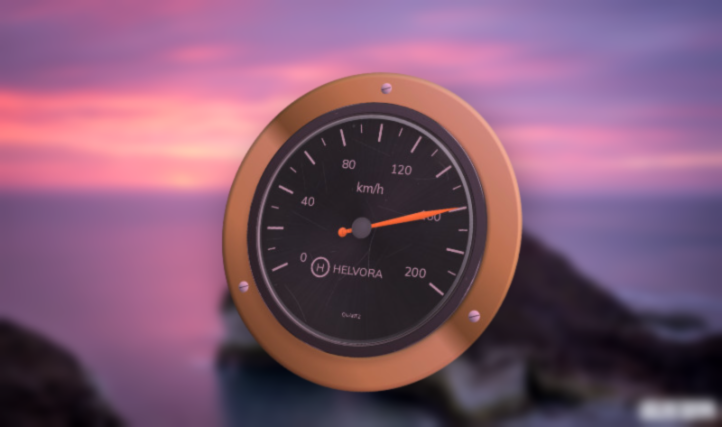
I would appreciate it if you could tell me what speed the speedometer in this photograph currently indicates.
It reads 160 km/h
